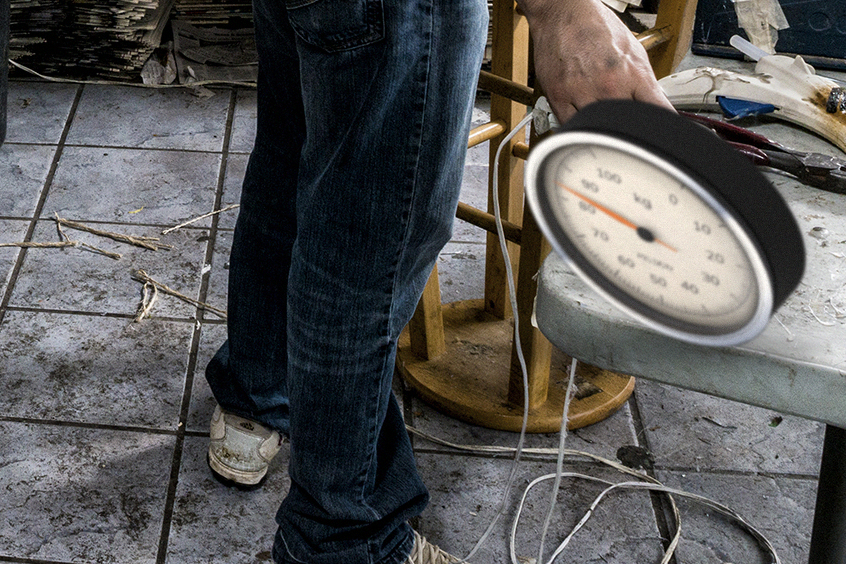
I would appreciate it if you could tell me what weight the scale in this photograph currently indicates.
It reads 85 kg
